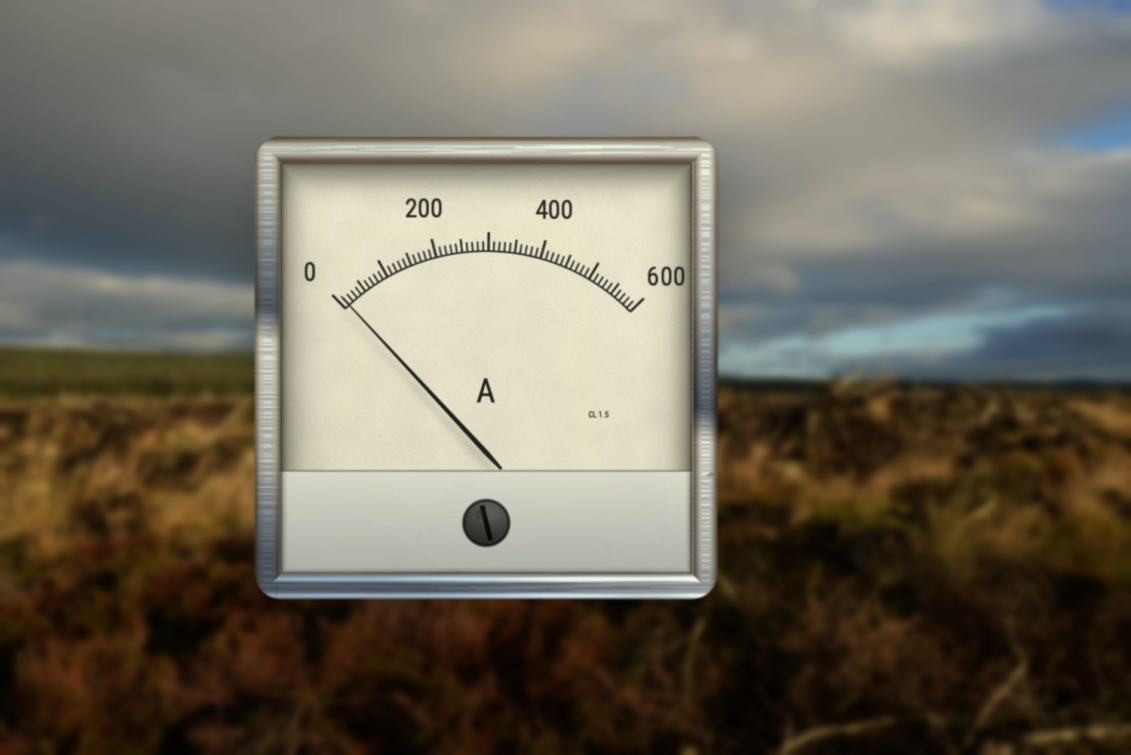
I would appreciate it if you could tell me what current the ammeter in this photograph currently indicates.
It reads 10 A
